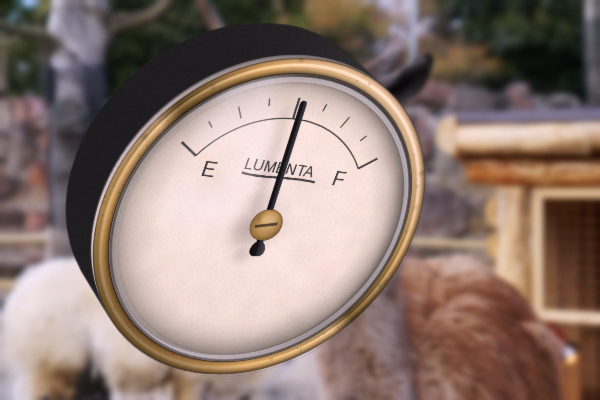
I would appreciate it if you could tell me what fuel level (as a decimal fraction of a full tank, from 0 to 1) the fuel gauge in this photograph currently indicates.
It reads 0.5
